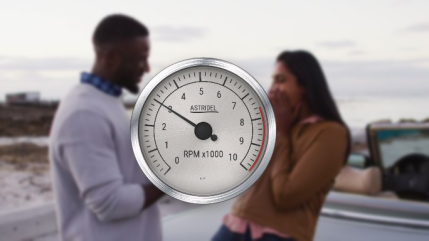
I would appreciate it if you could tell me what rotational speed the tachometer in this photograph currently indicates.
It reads 3000 rpm
